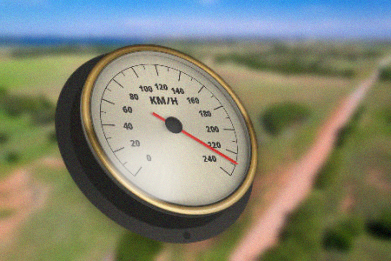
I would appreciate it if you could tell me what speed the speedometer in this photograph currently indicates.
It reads 230 km/h
